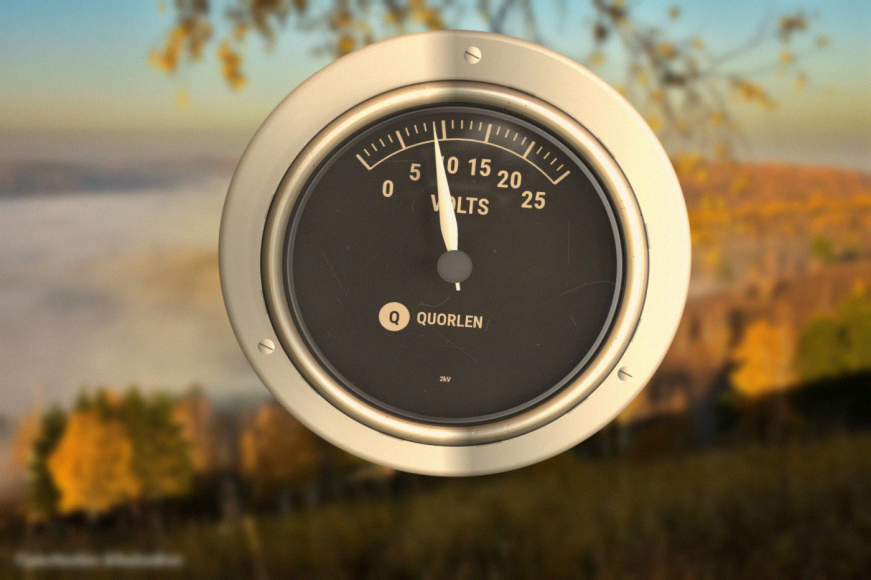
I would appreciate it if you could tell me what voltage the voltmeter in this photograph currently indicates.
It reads 9 V
